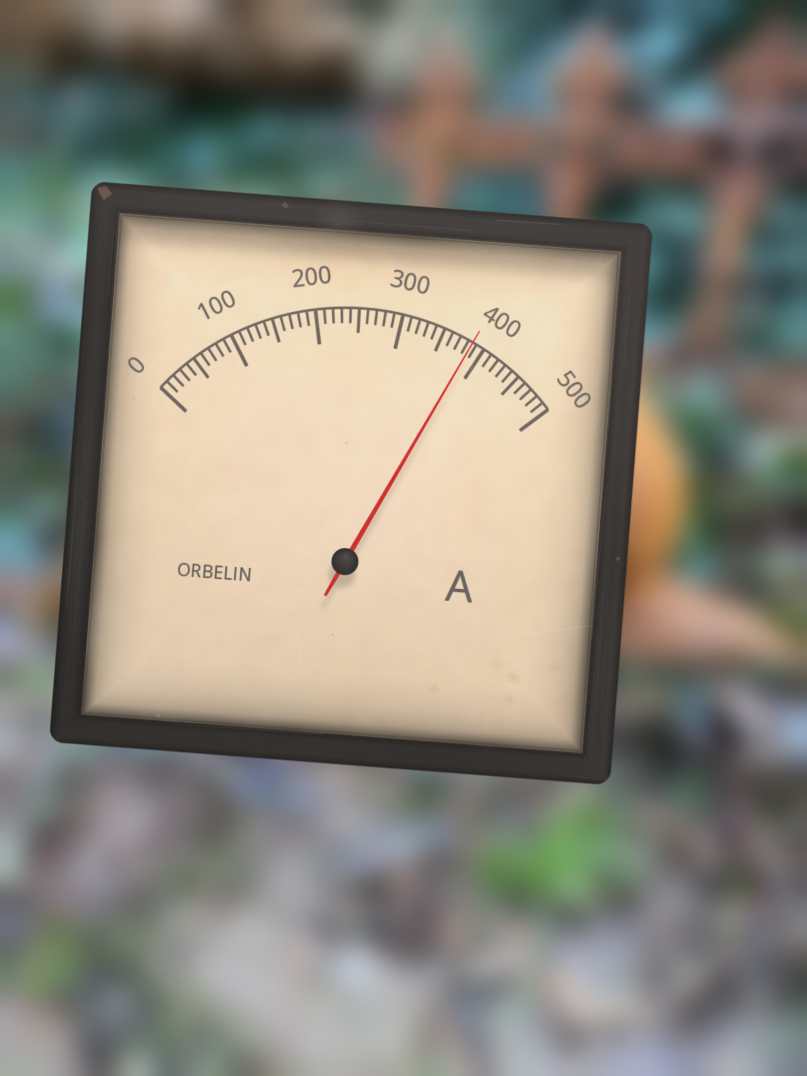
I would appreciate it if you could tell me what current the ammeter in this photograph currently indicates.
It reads 385 A
